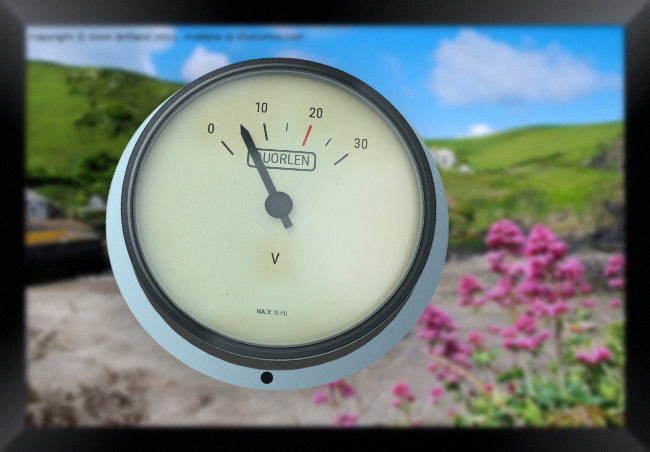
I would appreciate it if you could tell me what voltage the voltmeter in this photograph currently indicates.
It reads 5 V
